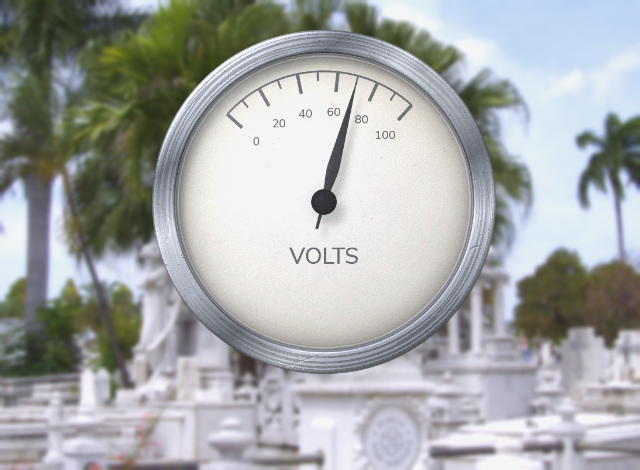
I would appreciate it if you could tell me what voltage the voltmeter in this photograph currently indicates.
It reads 70 V
